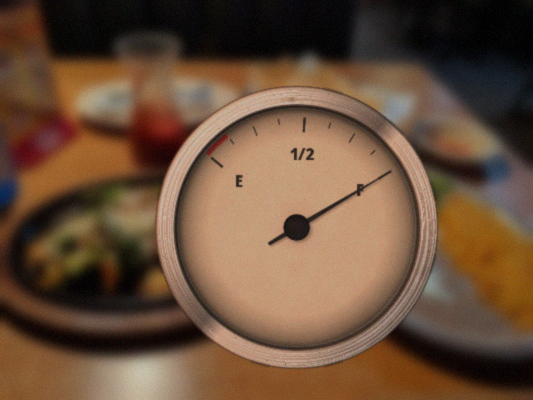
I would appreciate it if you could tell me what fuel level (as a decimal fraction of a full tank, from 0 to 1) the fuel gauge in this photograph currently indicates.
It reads 1
